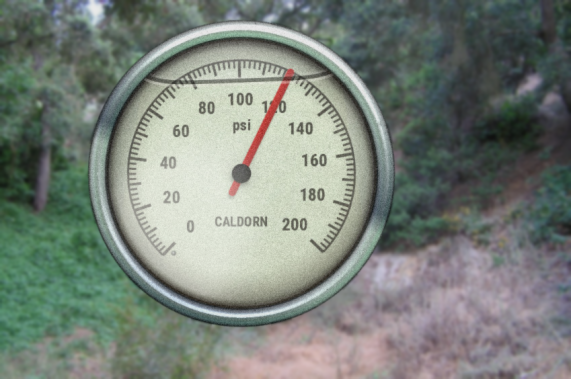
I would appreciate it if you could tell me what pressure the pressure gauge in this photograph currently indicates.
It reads 120 psi
